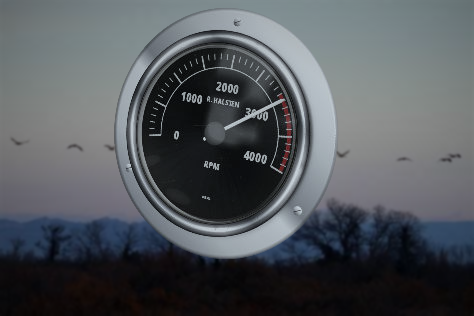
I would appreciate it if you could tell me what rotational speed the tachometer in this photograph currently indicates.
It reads 3000 rpm
